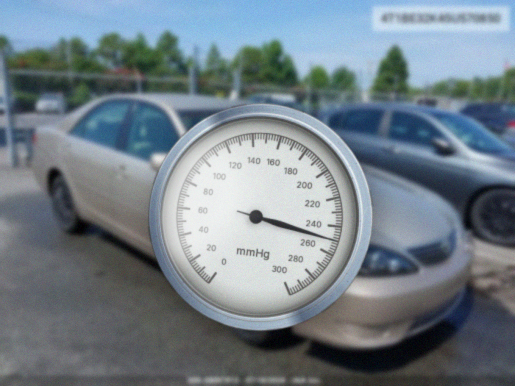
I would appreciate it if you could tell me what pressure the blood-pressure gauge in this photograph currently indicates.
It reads 250 mmHg
